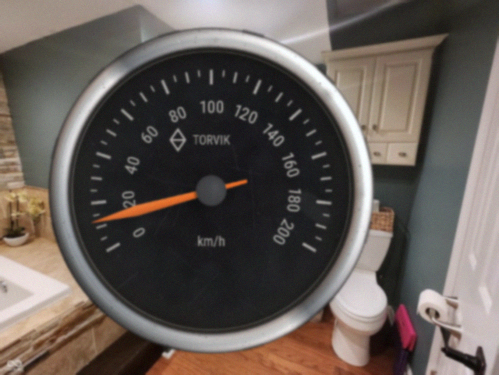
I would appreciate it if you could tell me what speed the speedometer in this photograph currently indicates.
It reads 12.5 km/h
